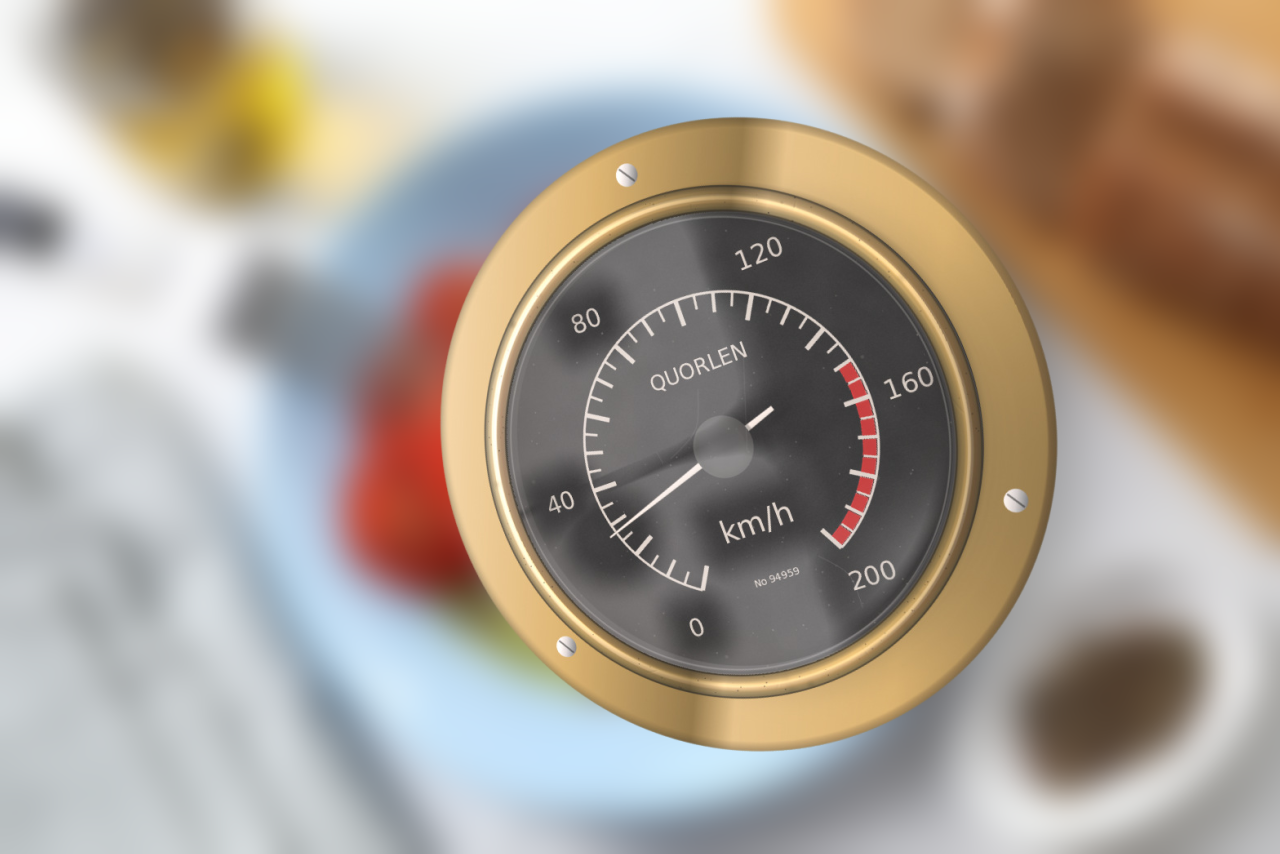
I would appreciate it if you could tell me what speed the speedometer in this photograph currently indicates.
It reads 27.5 km/h
